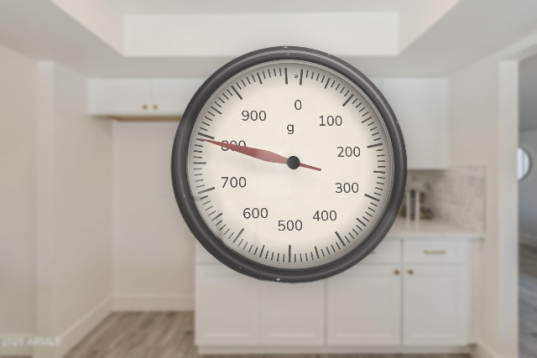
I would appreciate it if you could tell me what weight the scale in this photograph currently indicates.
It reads 790 g
